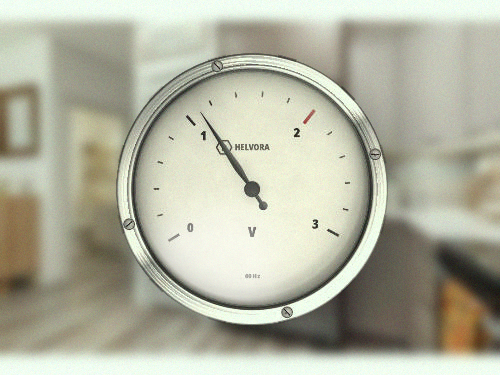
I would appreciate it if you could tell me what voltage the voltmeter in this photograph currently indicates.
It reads 1.1 V
